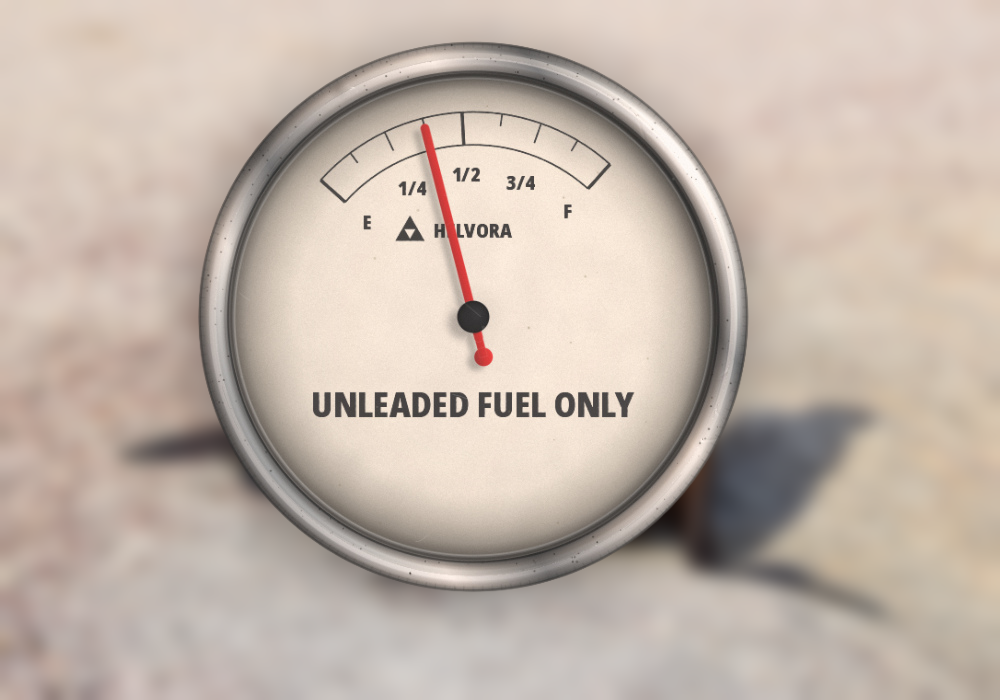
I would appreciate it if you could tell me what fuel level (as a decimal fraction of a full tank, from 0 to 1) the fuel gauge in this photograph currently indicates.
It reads 0.375
